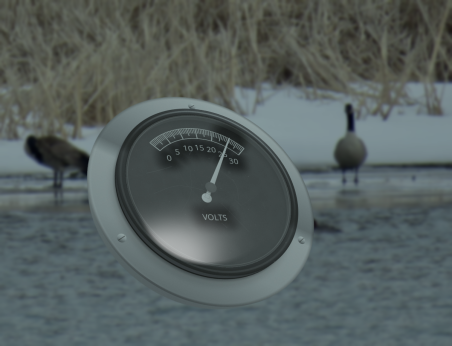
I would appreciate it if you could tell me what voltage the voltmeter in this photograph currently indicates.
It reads 25 V
